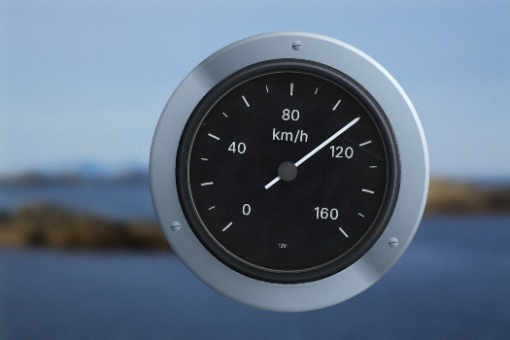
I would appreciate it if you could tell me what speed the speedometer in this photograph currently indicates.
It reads 110 km/h
